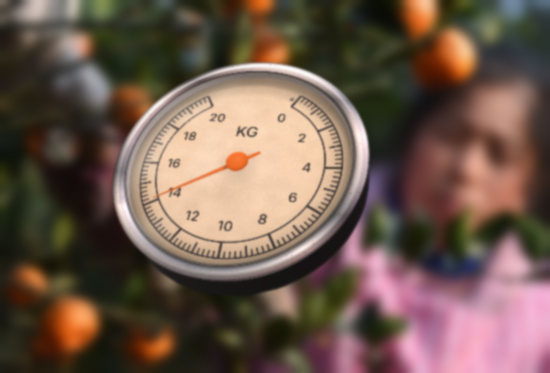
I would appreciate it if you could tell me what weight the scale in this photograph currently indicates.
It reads 14 kg
